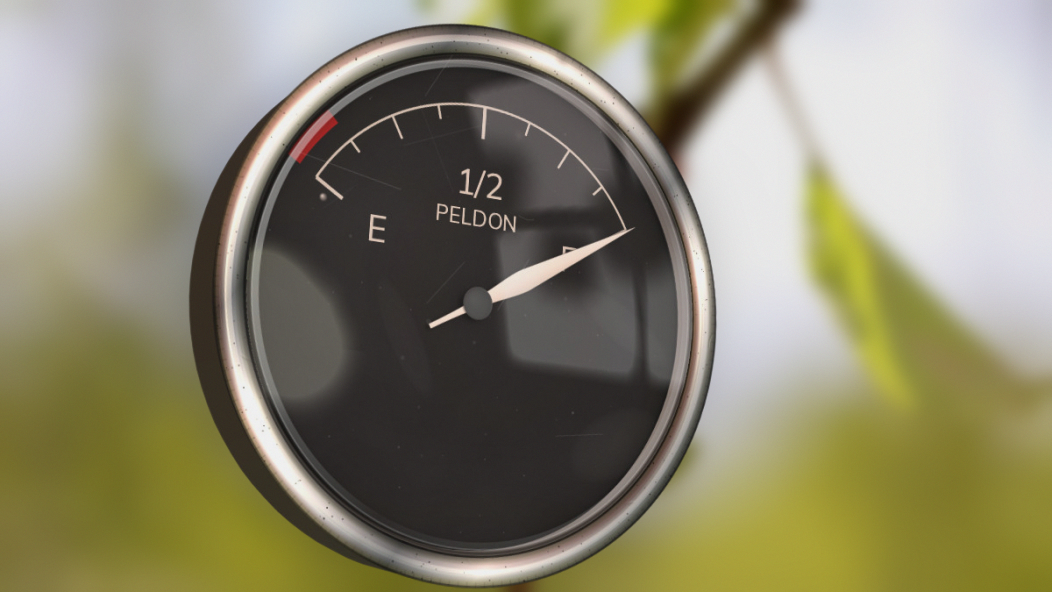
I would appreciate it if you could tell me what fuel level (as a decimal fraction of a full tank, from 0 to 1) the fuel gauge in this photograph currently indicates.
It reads 1
